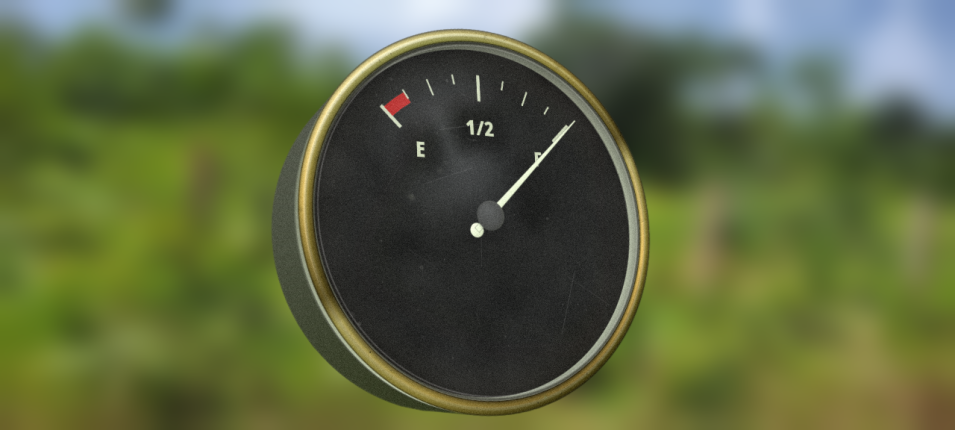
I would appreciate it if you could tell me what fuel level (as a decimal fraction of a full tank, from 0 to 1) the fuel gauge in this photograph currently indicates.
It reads 1
